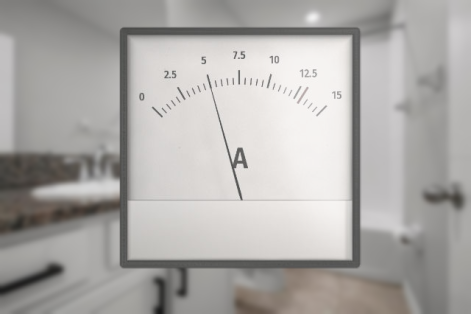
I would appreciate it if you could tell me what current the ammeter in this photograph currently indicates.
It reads 5 A
